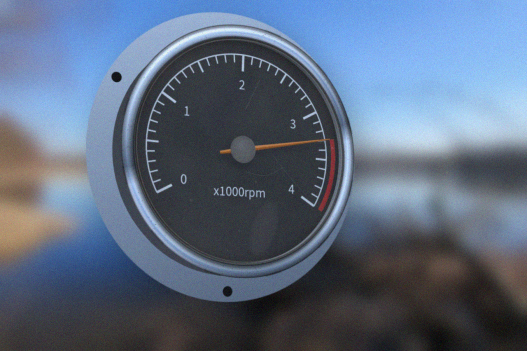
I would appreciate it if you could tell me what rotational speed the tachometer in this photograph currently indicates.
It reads 3300 rpm
